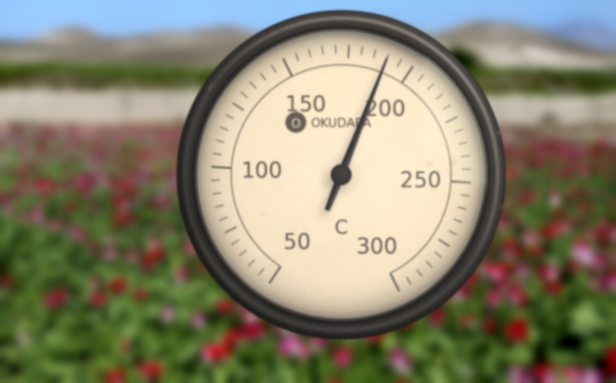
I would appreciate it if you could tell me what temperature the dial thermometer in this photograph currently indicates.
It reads 190 °C
